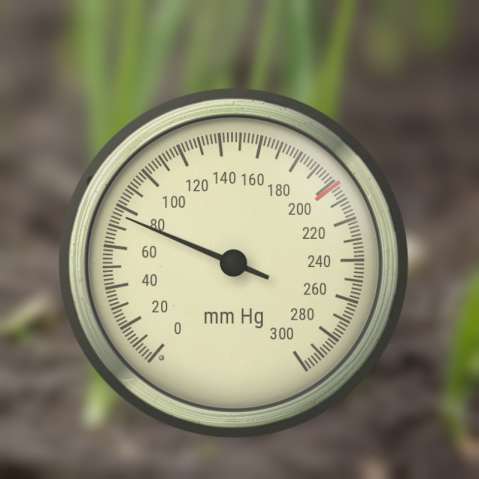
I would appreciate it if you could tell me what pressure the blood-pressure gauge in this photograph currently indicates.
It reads 76 mmHg
